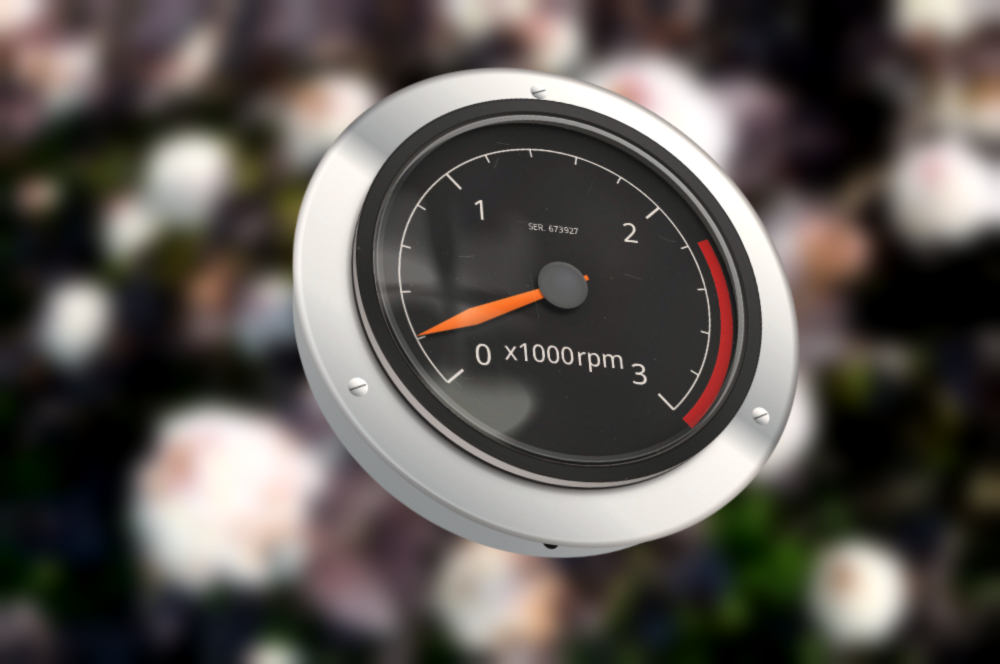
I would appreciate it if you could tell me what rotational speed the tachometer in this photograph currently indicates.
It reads 200 rpm
